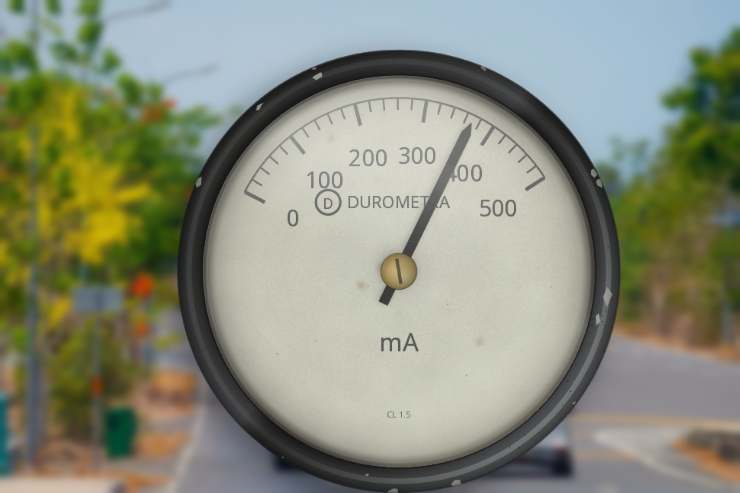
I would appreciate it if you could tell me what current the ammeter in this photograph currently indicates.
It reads 370 mA
